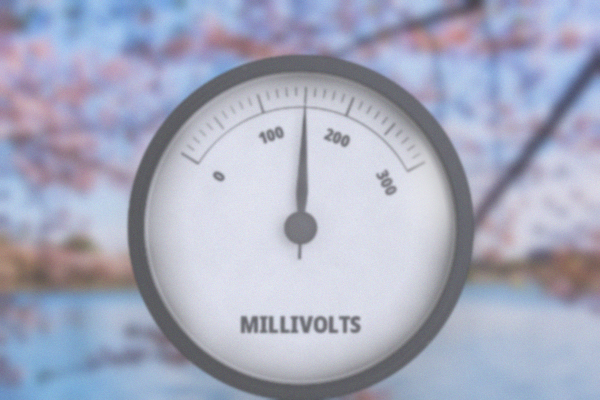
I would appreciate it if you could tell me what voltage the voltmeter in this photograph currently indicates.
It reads 150 mV
